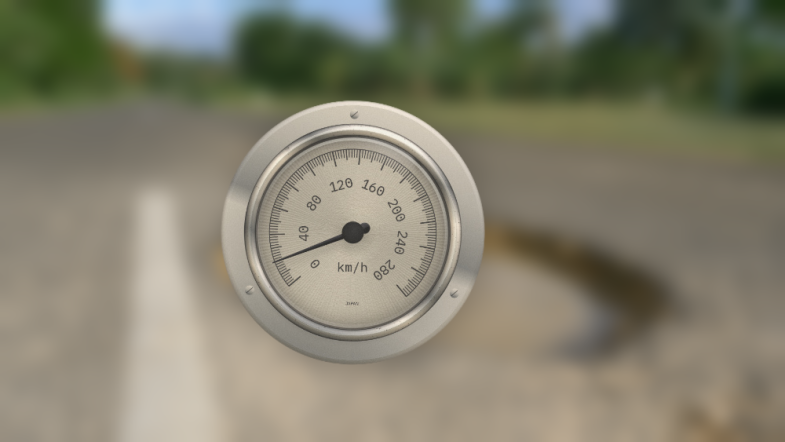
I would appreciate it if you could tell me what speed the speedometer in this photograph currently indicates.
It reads 20 km/h
